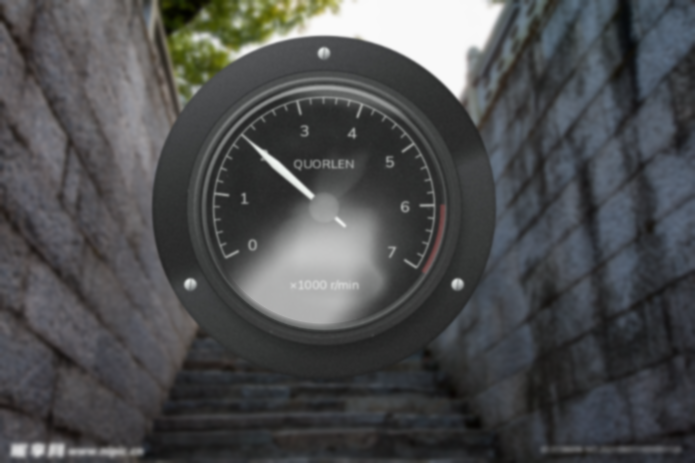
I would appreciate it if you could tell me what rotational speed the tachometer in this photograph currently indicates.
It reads 2000 rpm
